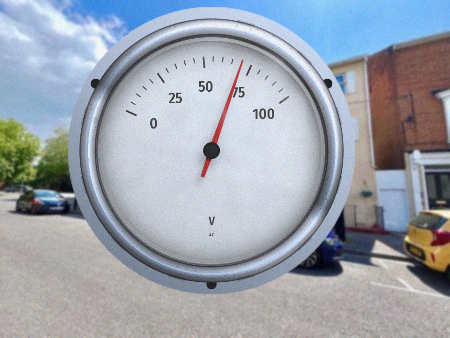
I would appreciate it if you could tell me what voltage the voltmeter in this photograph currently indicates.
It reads 70 V
